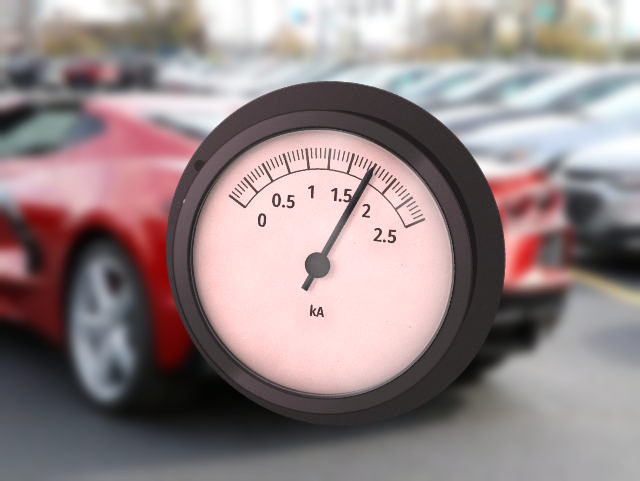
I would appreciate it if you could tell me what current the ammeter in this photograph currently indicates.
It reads 1.75 kA
